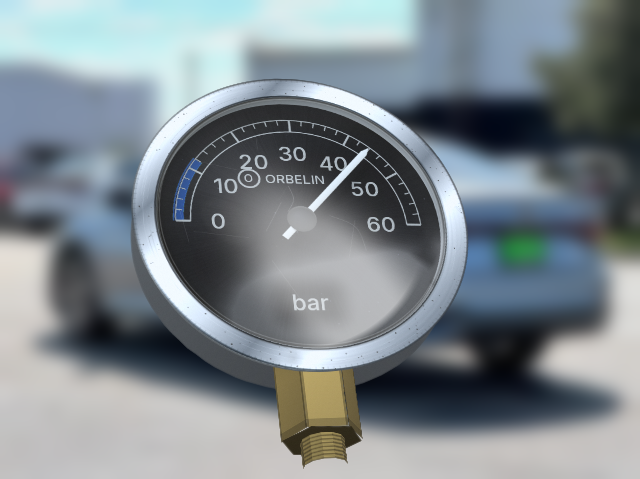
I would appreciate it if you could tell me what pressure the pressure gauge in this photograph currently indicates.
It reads 44 bar
